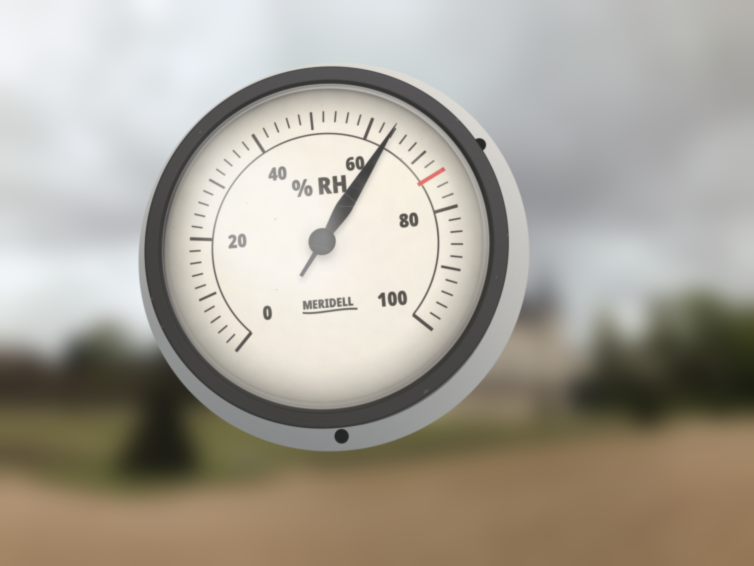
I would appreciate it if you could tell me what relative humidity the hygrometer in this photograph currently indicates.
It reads 64 %
